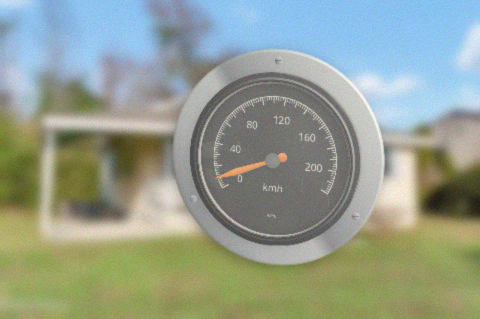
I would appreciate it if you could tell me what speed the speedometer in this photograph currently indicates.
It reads 10 km/h
